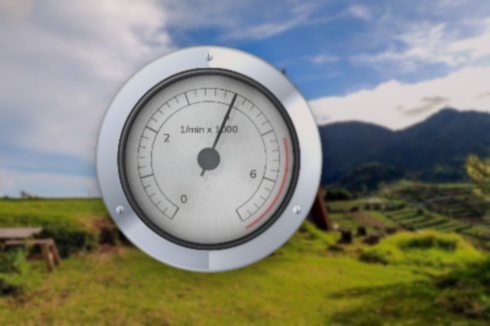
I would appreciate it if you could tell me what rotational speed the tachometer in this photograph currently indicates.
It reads 4000 rpm
